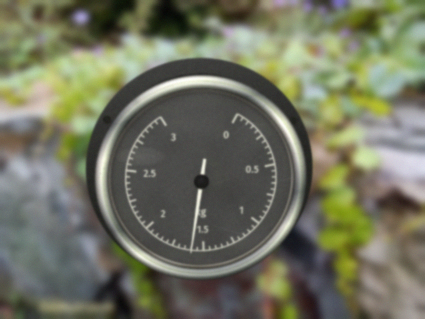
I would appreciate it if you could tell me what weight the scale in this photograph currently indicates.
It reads 1.6 kg
